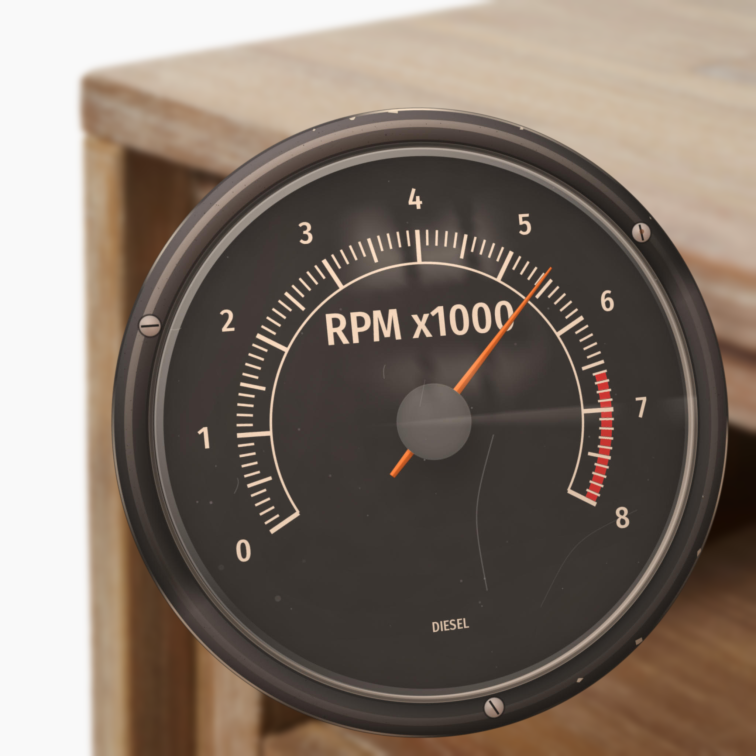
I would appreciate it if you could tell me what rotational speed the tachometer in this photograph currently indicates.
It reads 5400 rpm
